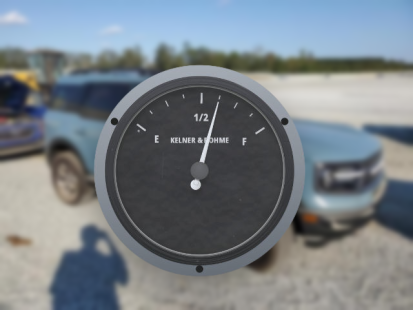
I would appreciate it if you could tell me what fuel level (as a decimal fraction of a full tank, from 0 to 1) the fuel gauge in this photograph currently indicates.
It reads 0.625
